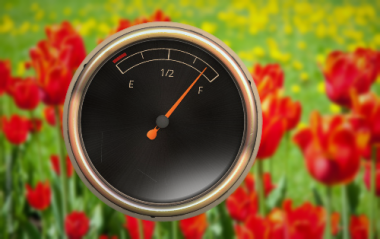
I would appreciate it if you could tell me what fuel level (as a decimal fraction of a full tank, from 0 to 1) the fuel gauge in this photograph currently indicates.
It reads 0.875
